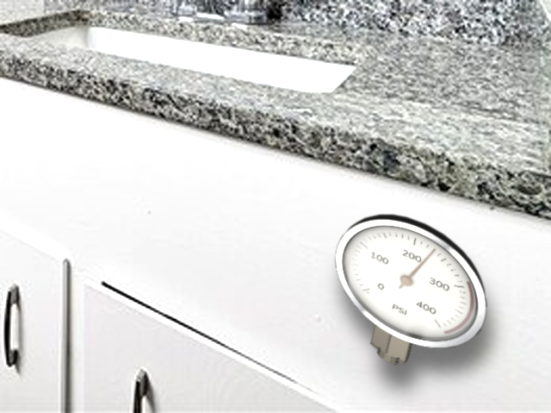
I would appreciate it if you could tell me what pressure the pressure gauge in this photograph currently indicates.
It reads 230 psi
